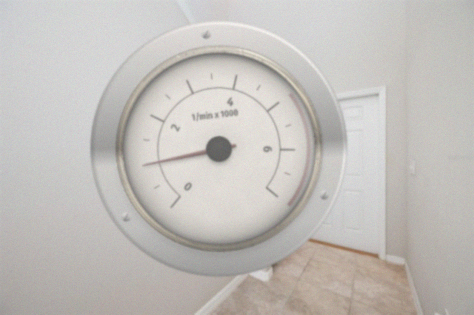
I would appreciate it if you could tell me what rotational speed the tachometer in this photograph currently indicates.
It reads 1000 rpm
